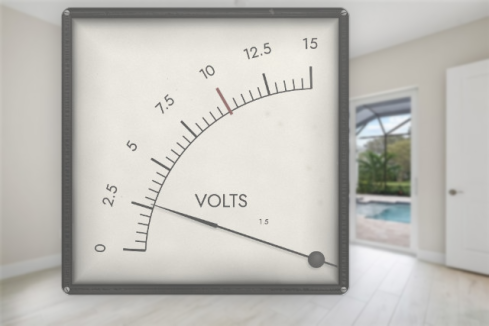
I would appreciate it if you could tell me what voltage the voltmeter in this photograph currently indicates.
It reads 2.75 V
